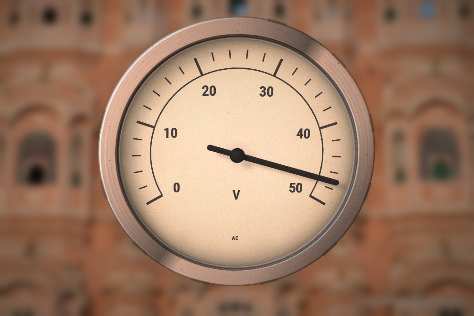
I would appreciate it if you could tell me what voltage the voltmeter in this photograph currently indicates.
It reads 47 V
